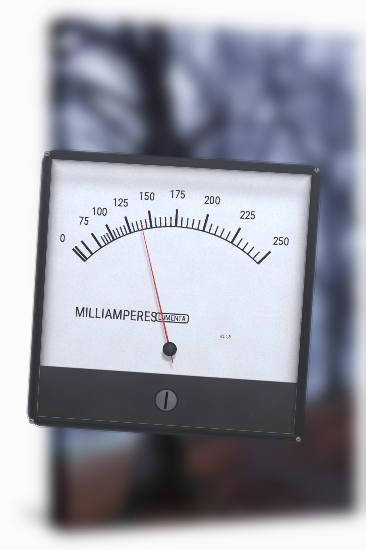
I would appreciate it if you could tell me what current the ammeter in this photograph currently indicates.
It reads 140 mA
